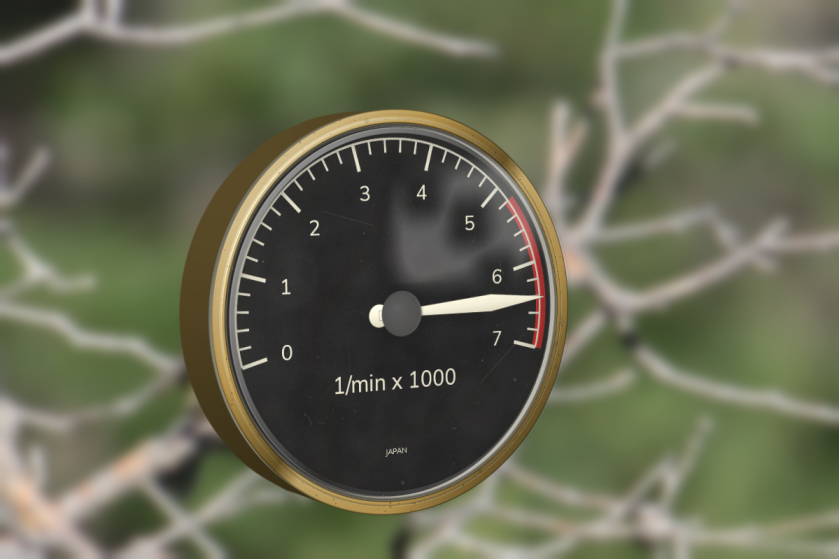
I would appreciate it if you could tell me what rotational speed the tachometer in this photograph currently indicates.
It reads 6400 rpm
